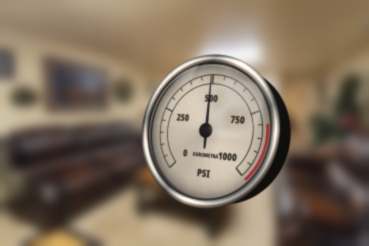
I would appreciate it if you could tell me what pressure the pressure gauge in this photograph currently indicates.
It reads 500 psi
